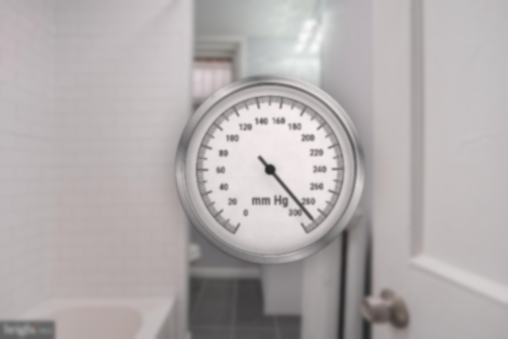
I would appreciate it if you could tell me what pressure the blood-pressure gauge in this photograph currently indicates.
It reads 290 mmHg
